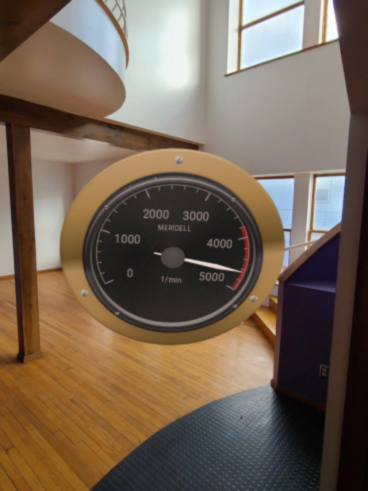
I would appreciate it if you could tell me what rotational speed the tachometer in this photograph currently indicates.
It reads 4600 rpm
